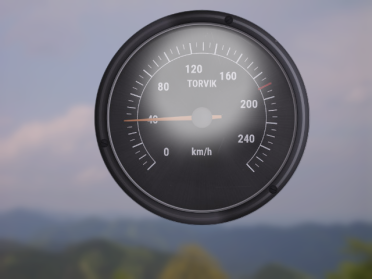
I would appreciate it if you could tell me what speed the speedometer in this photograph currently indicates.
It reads 40 km/h
